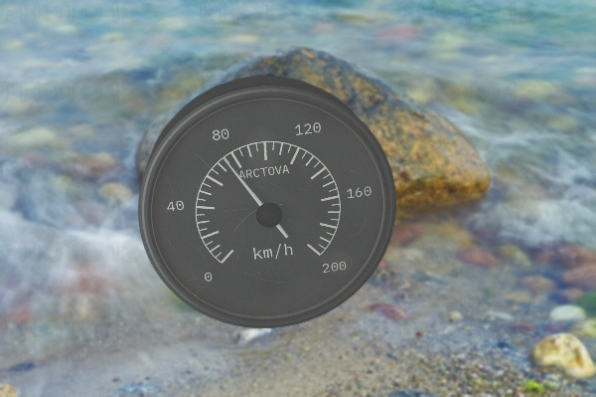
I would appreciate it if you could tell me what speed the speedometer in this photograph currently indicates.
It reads 75 km/h
